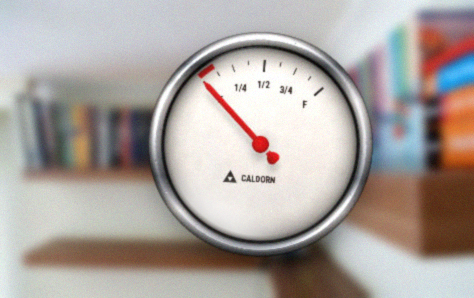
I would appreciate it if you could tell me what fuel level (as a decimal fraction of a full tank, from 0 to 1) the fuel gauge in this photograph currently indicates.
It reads 0
